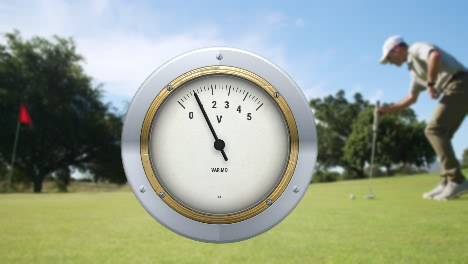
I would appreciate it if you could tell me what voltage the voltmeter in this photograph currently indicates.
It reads 1 V
